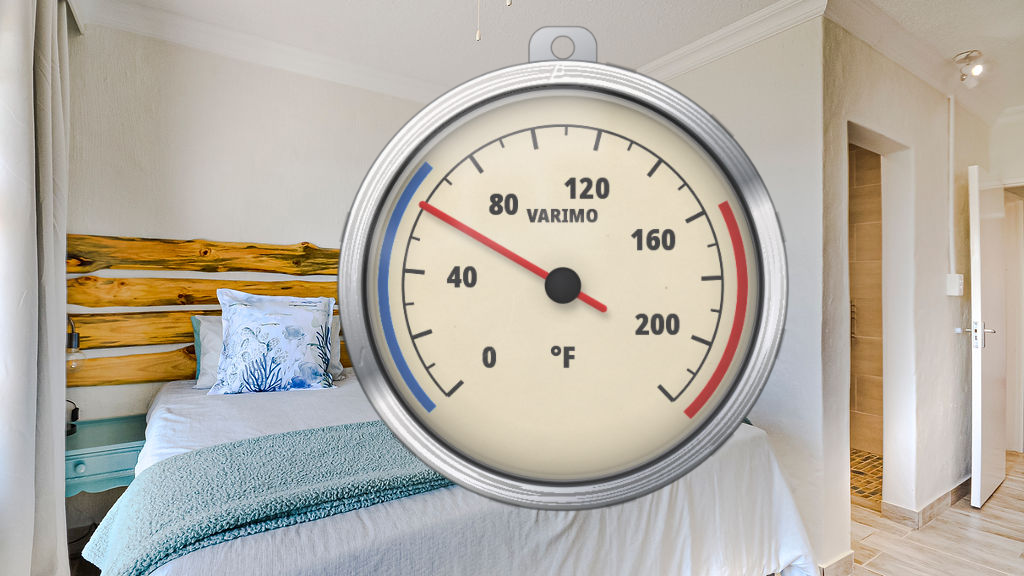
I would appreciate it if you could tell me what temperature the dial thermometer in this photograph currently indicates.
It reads 60 °F
